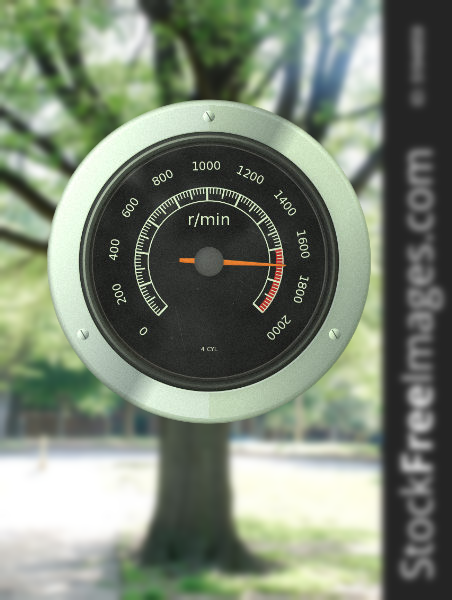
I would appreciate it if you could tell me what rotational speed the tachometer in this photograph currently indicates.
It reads 1700 rpm
